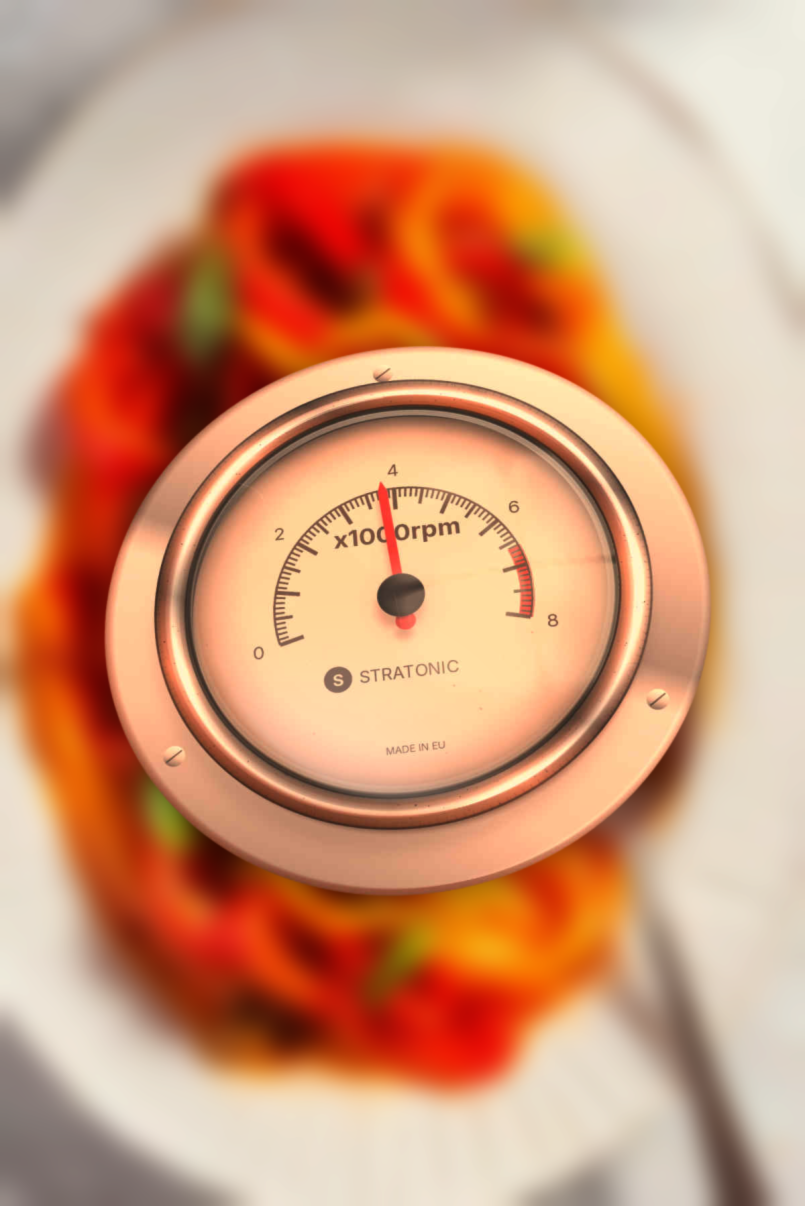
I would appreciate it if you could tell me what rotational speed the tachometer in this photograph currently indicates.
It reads 3800 rpm
